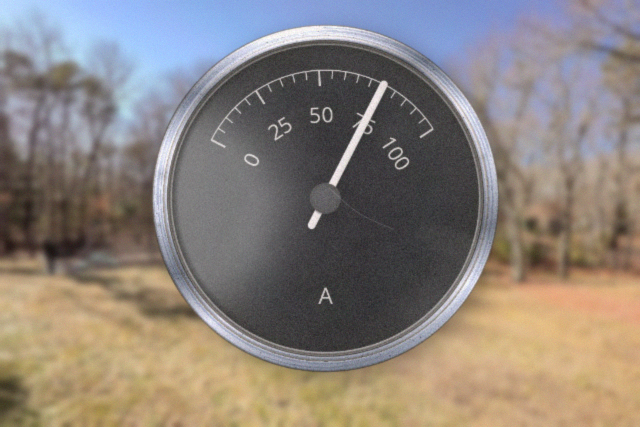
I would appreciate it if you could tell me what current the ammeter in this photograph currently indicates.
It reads 75 A
